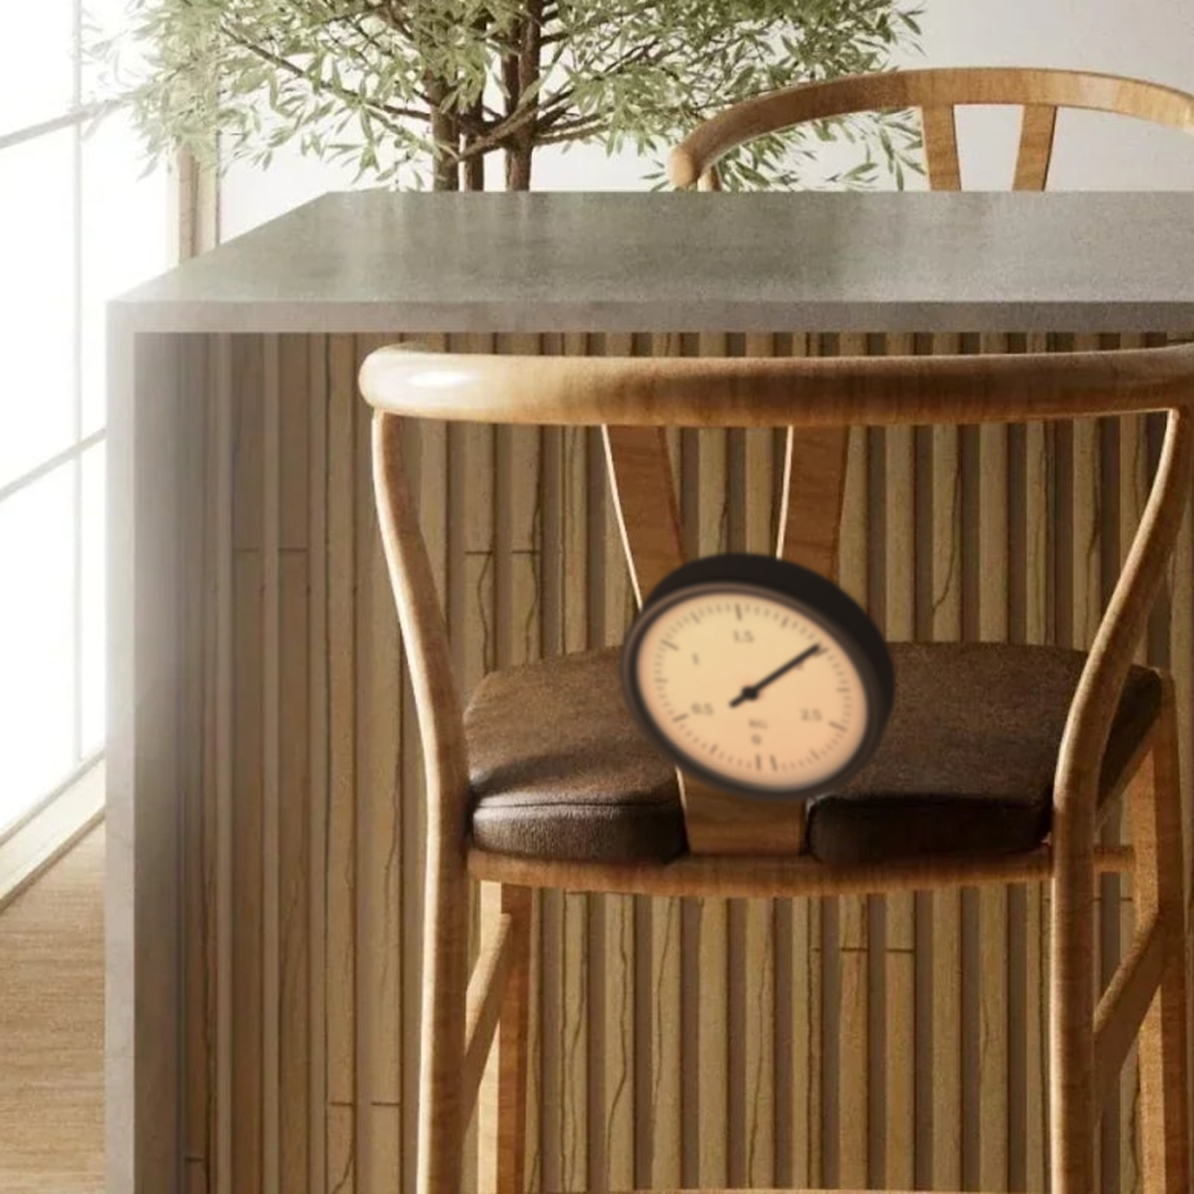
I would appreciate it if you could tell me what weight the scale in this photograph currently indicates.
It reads 1.95 kg
